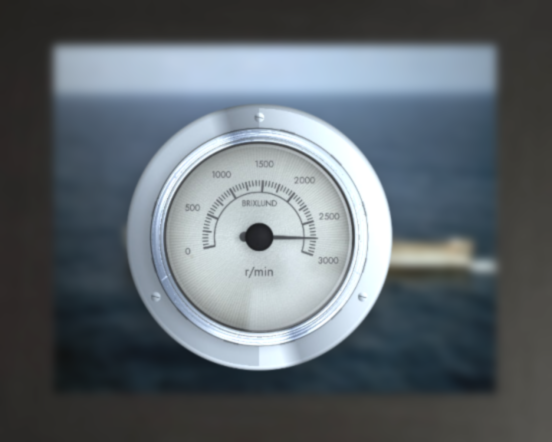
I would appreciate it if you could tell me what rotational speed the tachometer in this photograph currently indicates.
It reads 2750 rpm
